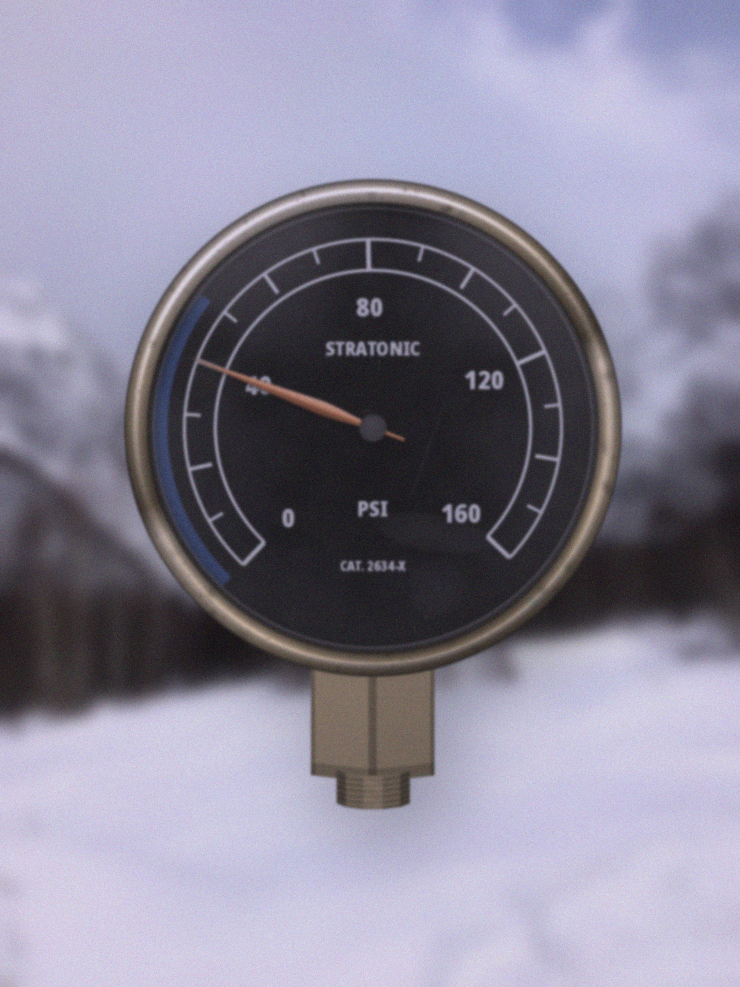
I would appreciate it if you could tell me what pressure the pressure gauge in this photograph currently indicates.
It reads 40 psi
